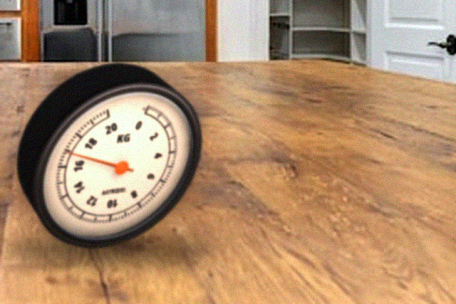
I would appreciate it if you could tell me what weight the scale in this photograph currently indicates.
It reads 17 kg
